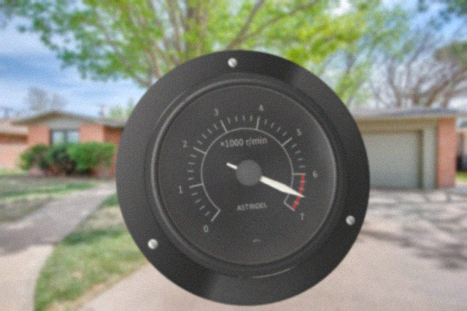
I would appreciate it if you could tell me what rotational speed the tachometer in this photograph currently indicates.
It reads 6600 rpm
